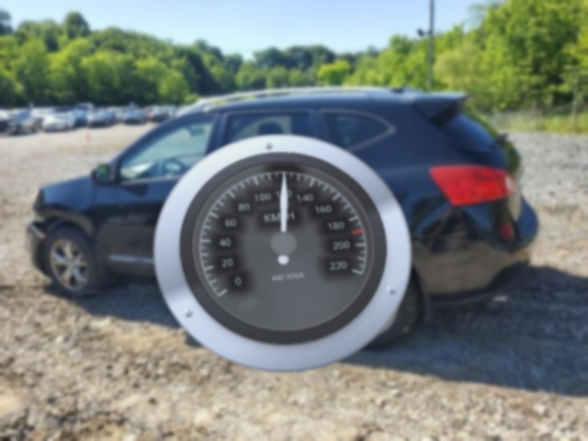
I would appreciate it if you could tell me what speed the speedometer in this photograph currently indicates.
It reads 120 km/h
